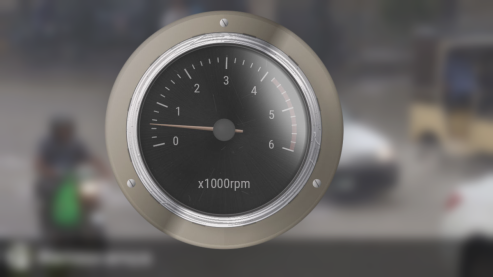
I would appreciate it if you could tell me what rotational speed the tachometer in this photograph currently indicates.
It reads 500 rpm
